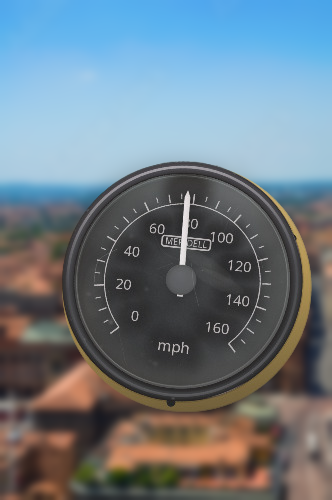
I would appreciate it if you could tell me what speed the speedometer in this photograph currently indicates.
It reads 77.5 mph
